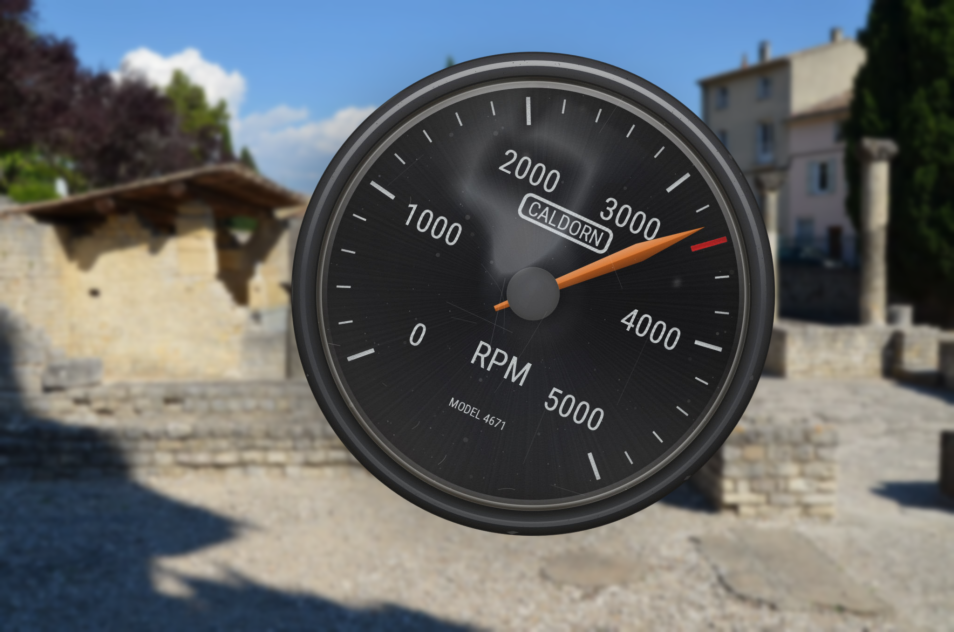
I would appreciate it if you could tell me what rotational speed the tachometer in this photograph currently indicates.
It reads 3300 rpm
